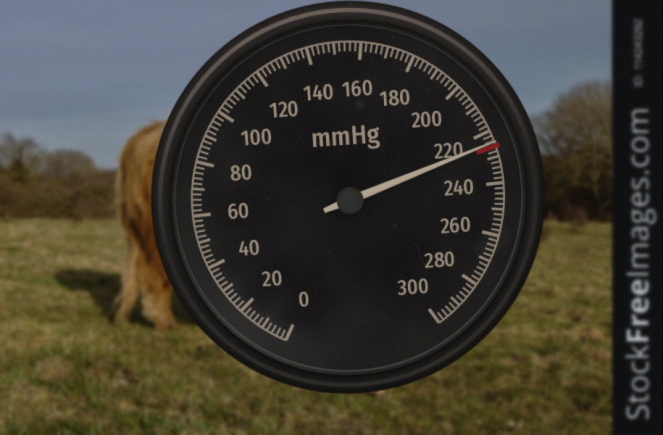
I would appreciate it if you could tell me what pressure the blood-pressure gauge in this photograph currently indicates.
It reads 224 mmHg
